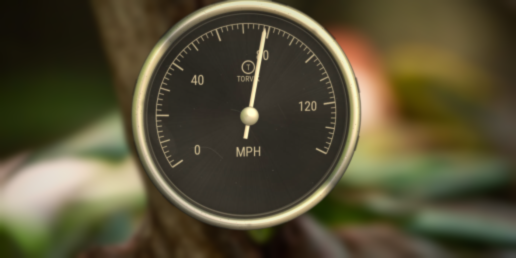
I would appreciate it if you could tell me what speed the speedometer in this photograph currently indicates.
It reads 78 mph
